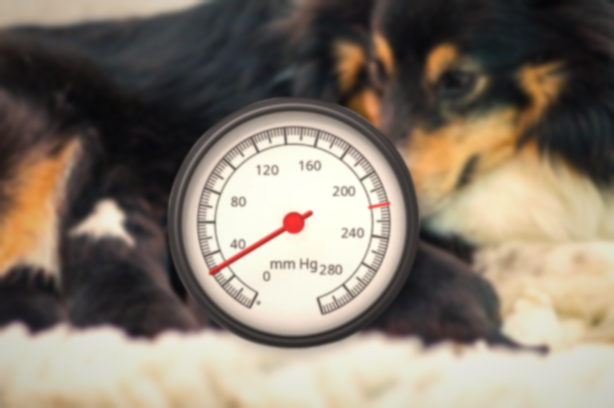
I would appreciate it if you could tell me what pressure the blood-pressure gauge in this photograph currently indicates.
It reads 30 mmHg
